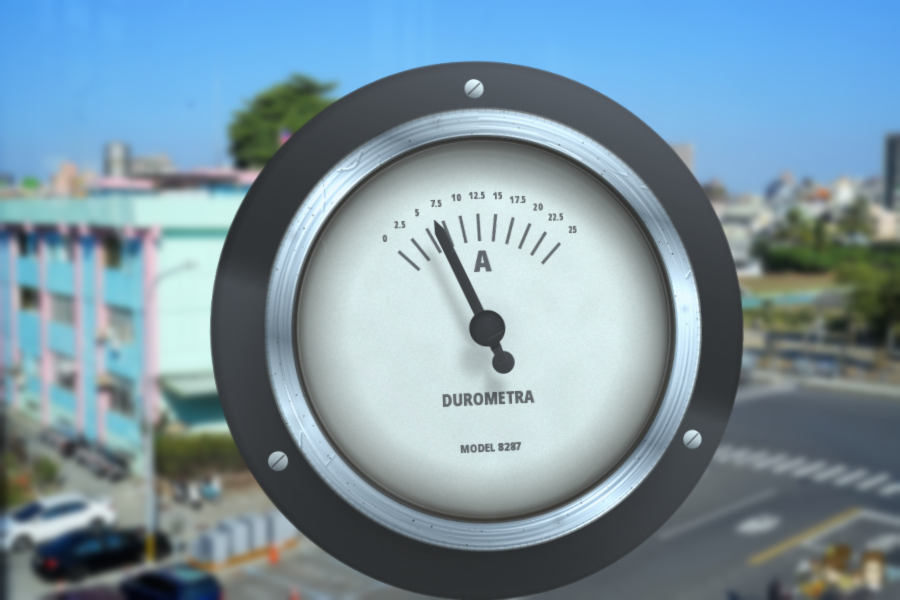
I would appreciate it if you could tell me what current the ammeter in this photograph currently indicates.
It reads 6.25 A
